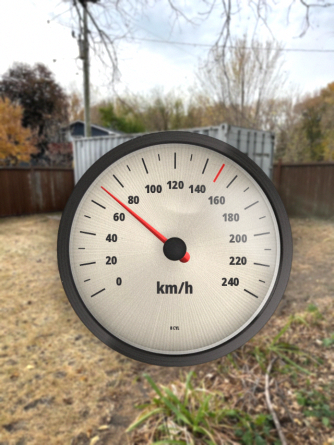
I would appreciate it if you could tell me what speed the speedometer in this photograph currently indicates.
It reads 70 km/h
